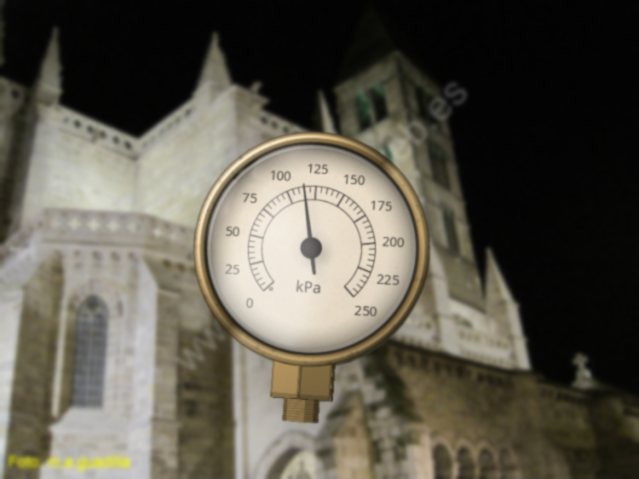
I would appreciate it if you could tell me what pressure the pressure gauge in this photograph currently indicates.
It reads 115 kPa
